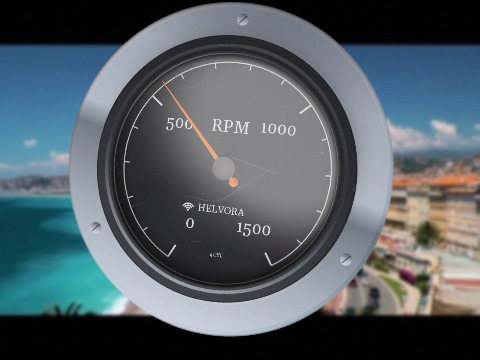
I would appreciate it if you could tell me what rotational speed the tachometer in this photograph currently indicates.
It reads 550 rpm
